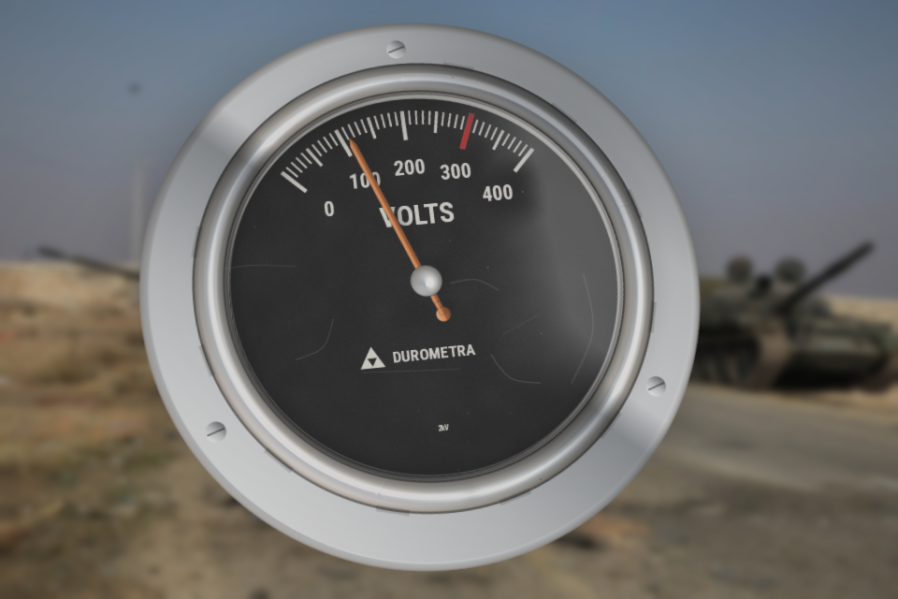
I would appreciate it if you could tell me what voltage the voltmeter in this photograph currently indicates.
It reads 110 V
